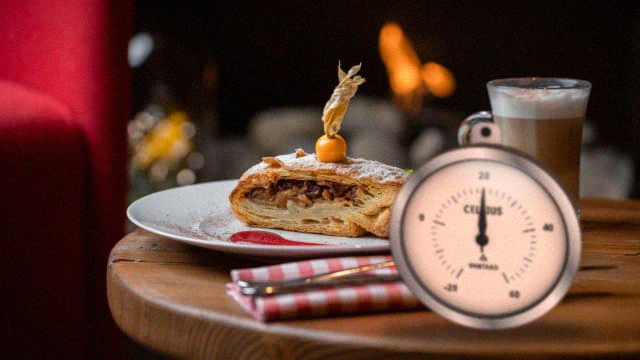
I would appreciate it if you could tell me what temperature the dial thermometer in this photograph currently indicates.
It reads 20 °C
